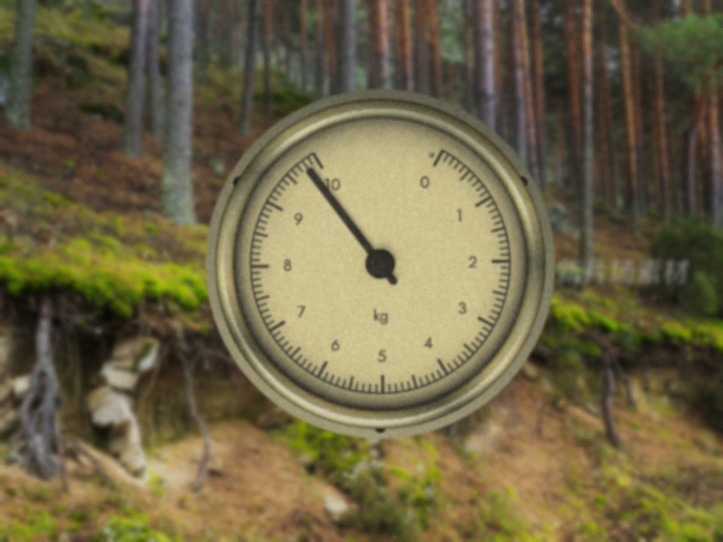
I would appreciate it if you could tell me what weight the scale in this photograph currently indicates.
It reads 9.8 kg
